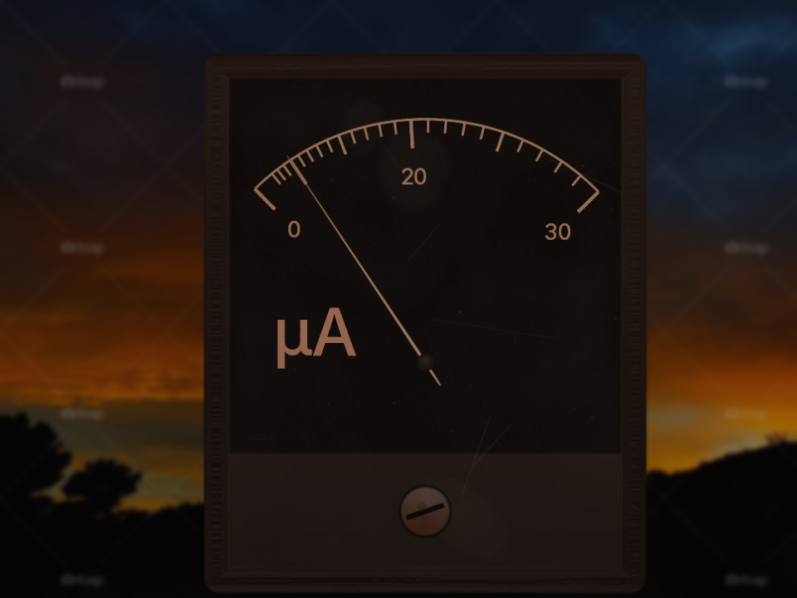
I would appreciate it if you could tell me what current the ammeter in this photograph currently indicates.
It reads 10 µA
